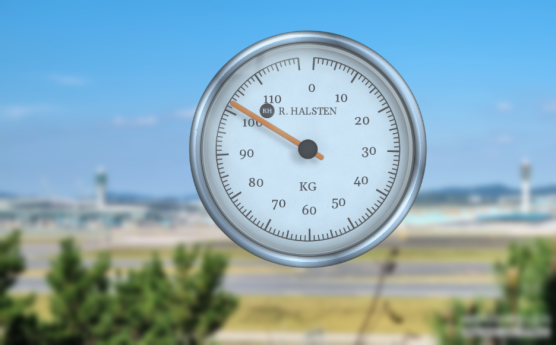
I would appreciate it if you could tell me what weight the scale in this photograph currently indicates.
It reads 102 kg
